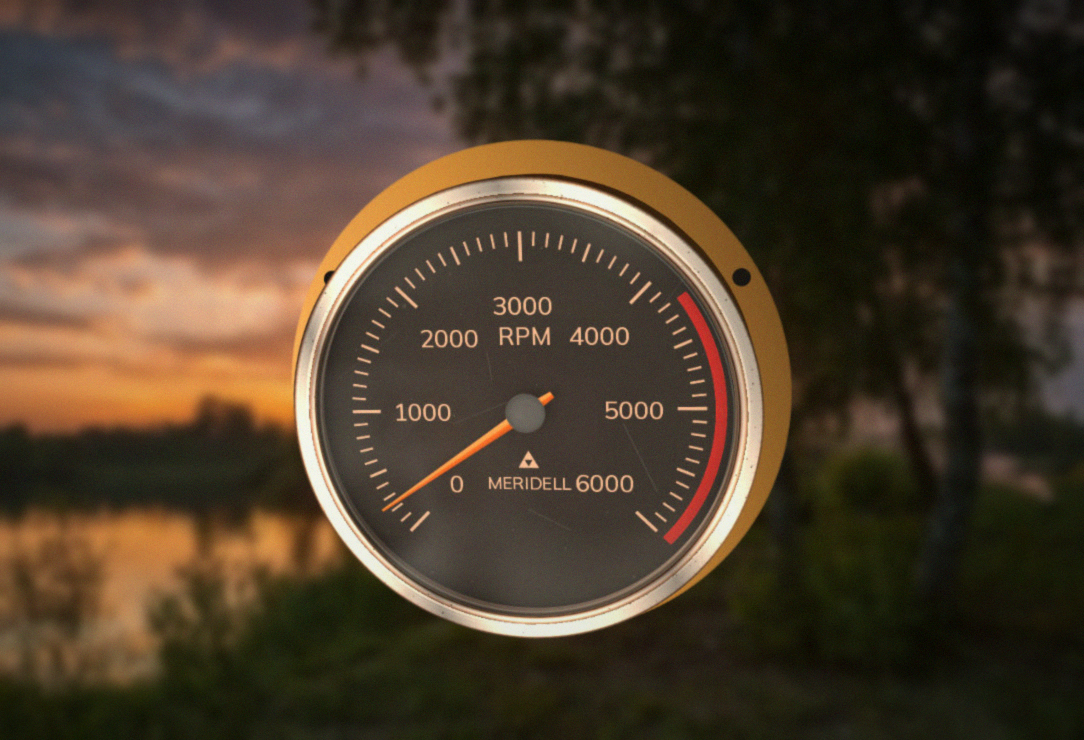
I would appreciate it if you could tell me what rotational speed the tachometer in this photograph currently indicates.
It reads 250 rpm
